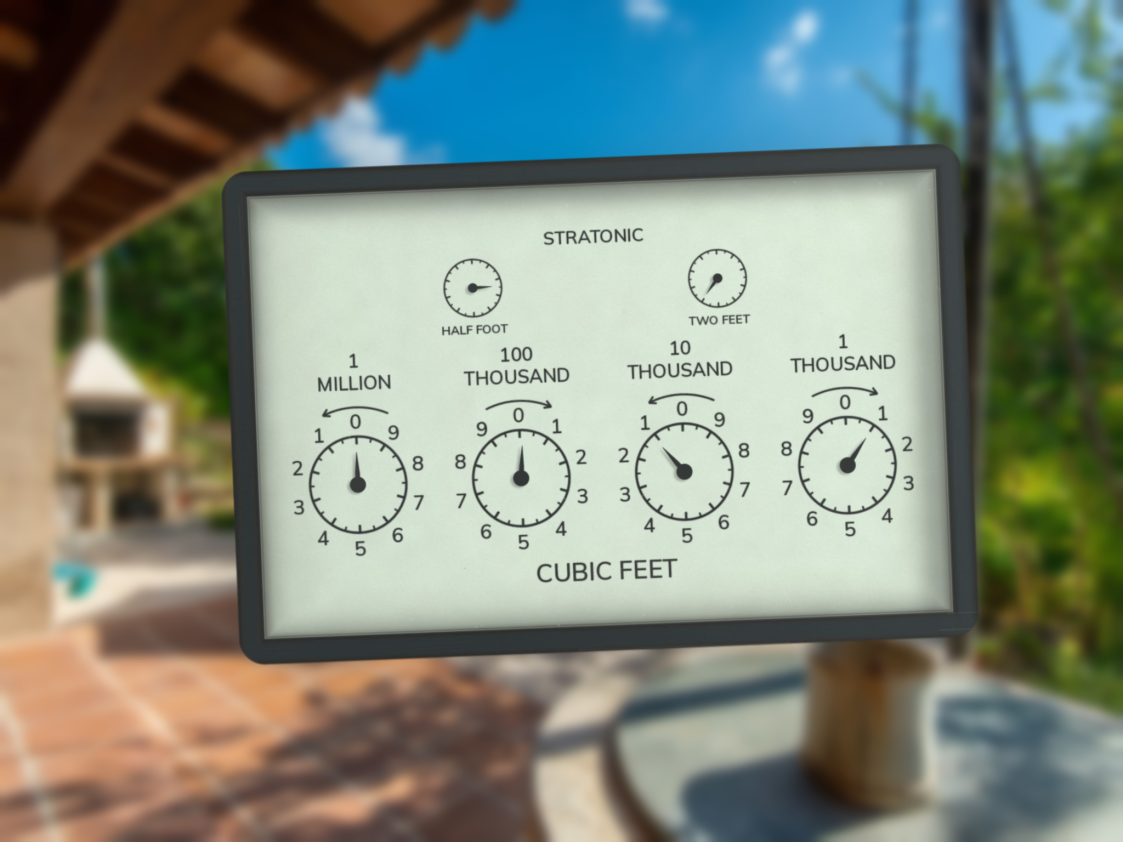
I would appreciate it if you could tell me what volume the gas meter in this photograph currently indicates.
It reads 1100 ft³
